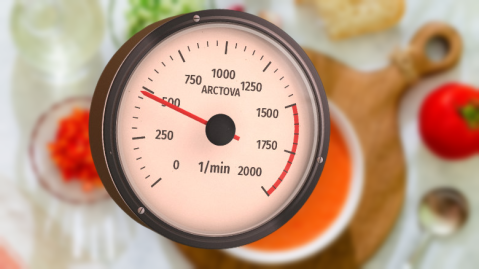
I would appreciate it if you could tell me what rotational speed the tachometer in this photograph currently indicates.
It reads 475 rpm
